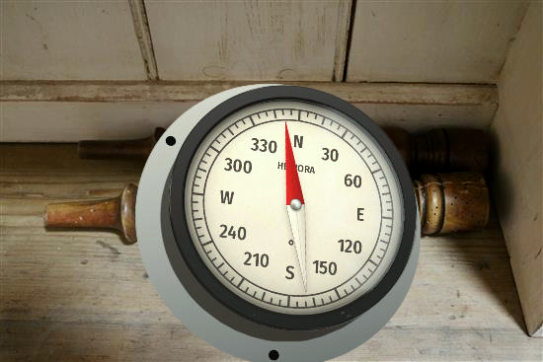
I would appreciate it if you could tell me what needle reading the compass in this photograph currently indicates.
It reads 350 °
